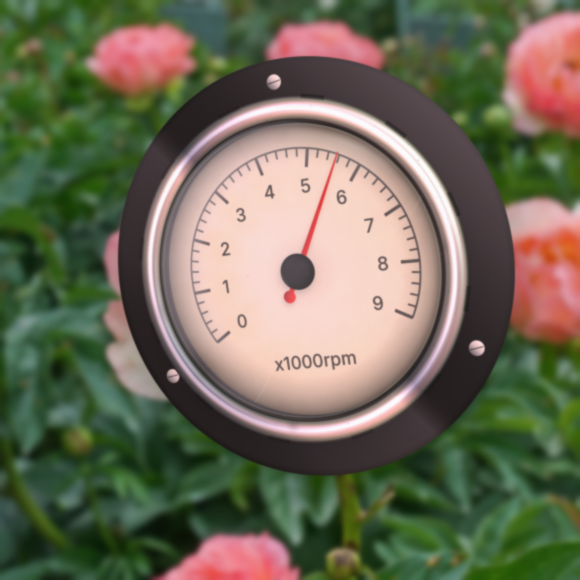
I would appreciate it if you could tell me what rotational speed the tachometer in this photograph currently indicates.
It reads 5600 rpm
